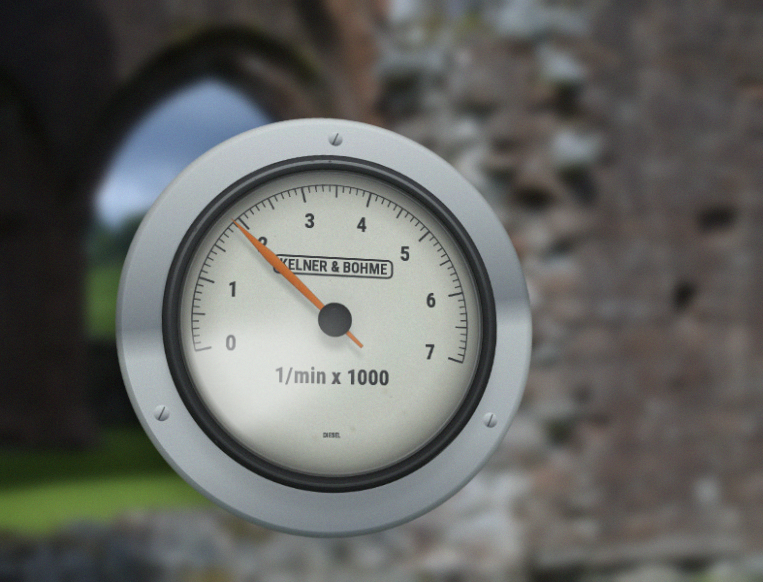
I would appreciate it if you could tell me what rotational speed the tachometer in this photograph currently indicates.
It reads 1900 rpm
